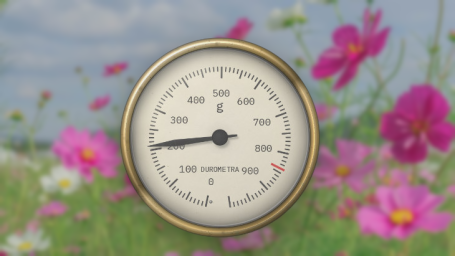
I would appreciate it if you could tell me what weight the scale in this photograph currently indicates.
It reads 210 g
